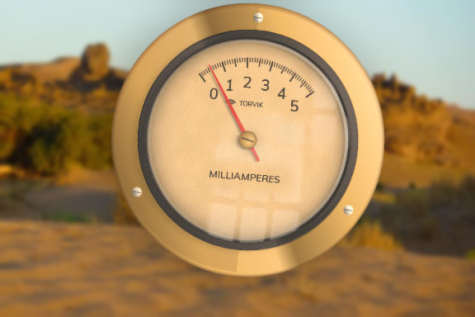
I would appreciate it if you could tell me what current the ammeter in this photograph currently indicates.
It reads 0.5 mA
